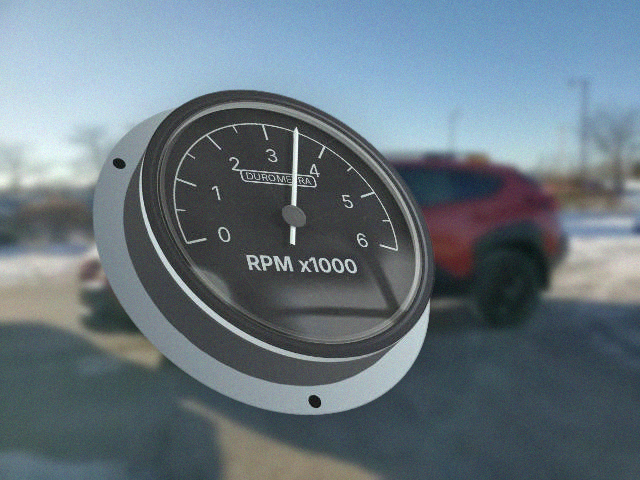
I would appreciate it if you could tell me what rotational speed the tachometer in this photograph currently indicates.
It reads 3500 rpm
